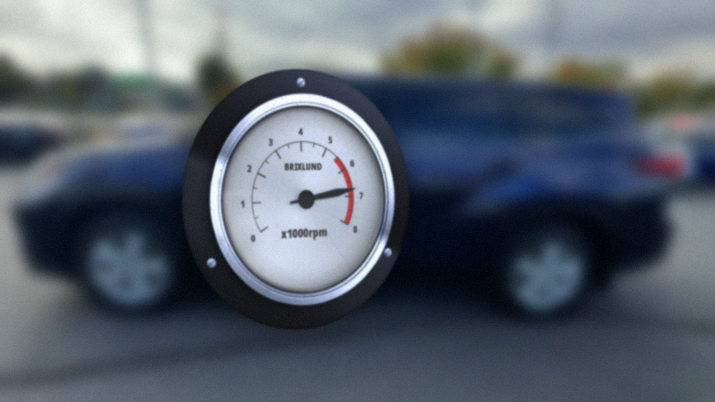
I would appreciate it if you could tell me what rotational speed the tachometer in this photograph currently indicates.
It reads 6750 rpm
